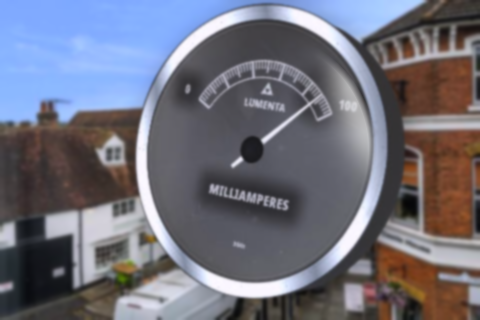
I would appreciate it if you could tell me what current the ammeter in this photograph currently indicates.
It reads 90 mA
